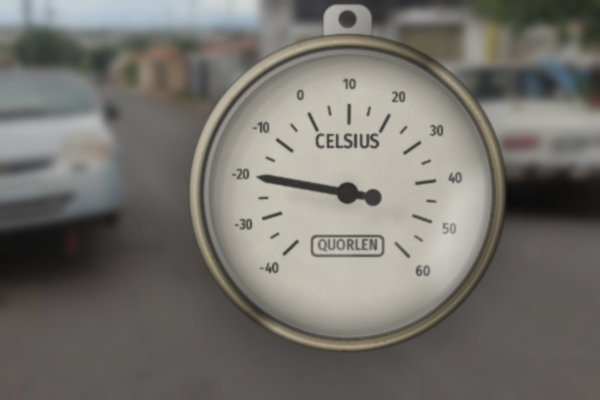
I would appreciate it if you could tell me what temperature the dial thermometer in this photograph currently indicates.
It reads -20 °C
